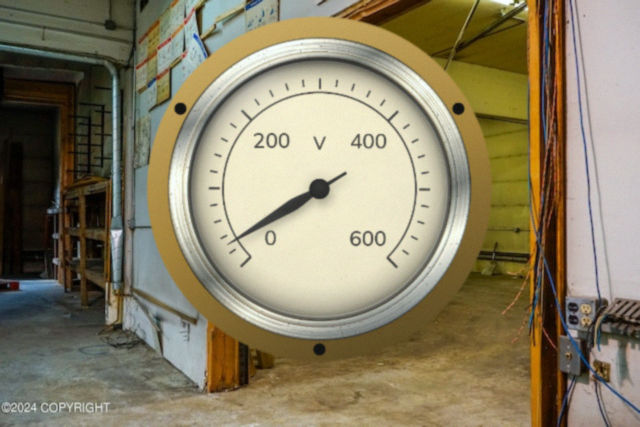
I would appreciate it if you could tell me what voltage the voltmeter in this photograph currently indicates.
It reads 30 V
